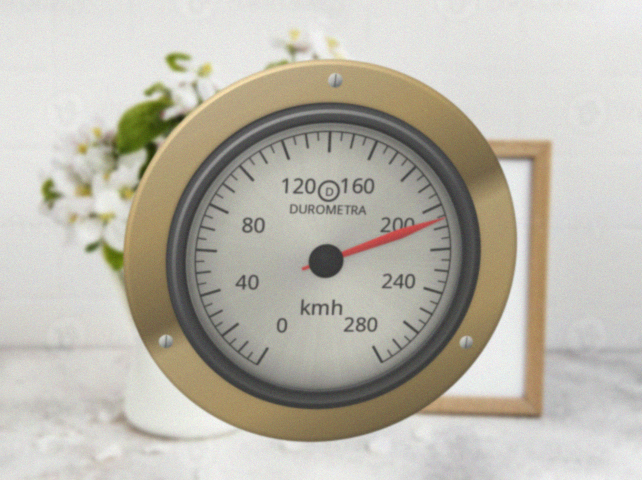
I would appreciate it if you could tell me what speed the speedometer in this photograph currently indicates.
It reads 205 km/h
